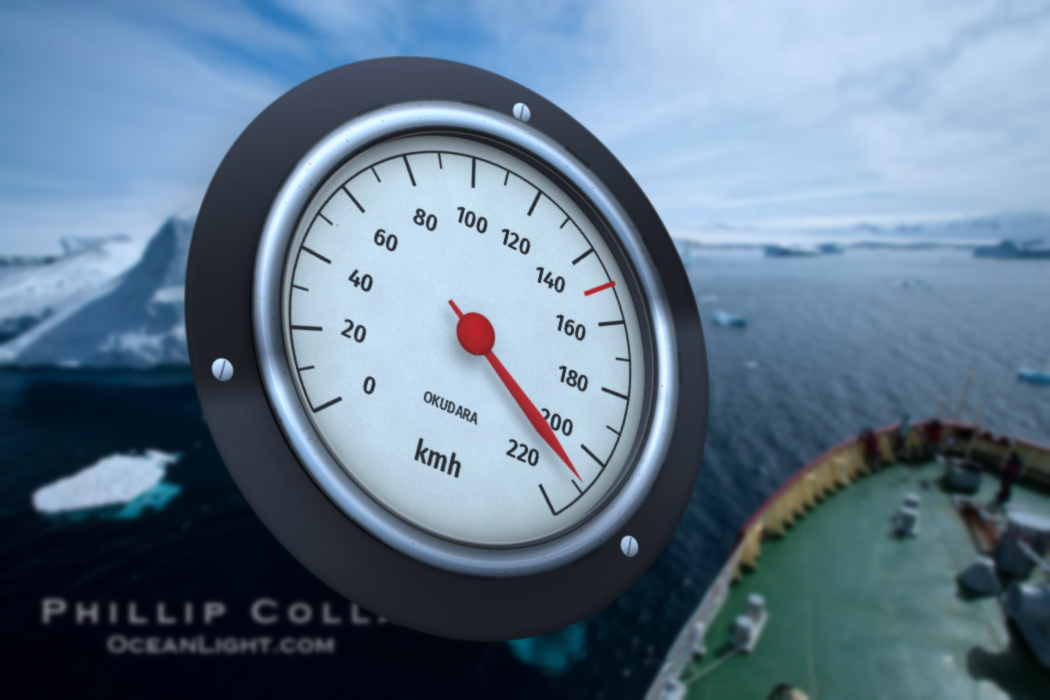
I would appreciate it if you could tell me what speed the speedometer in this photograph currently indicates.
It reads 210 km/h
